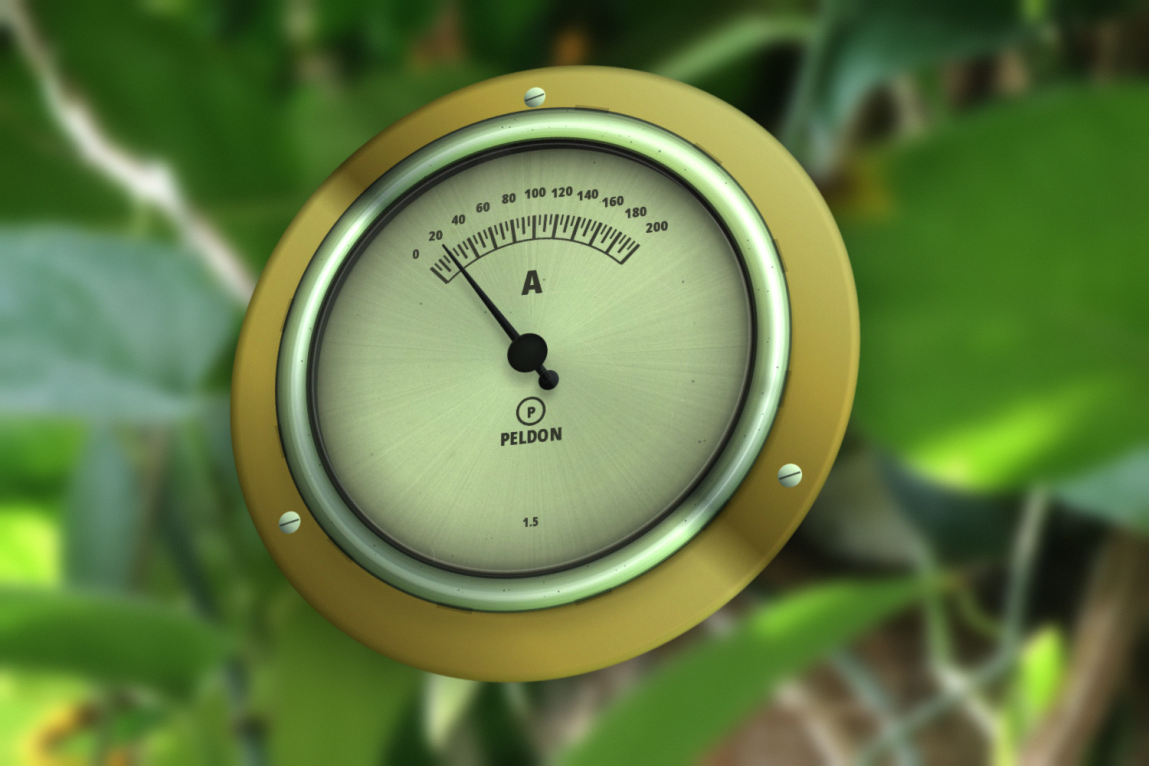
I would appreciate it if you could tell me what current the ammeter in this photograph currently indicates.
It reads 20 A
